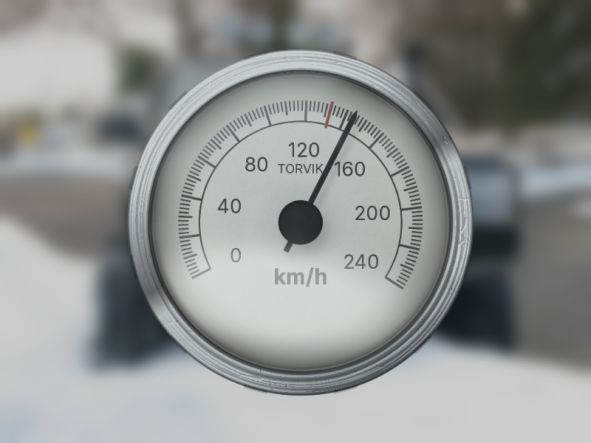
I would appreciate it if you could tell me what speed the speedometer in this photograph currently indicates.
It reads 144 km/h
